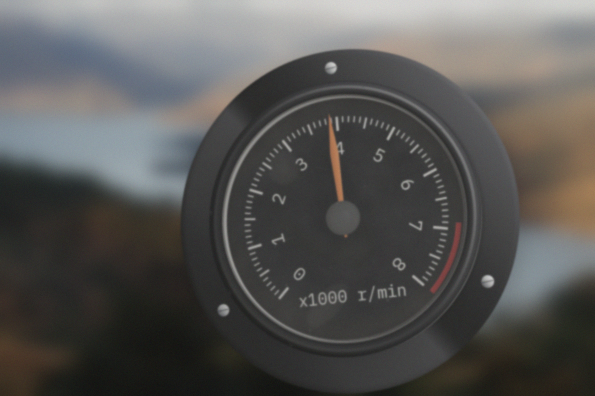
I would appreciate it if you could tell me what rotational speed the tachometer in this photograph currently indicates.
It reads 3900 rpm
